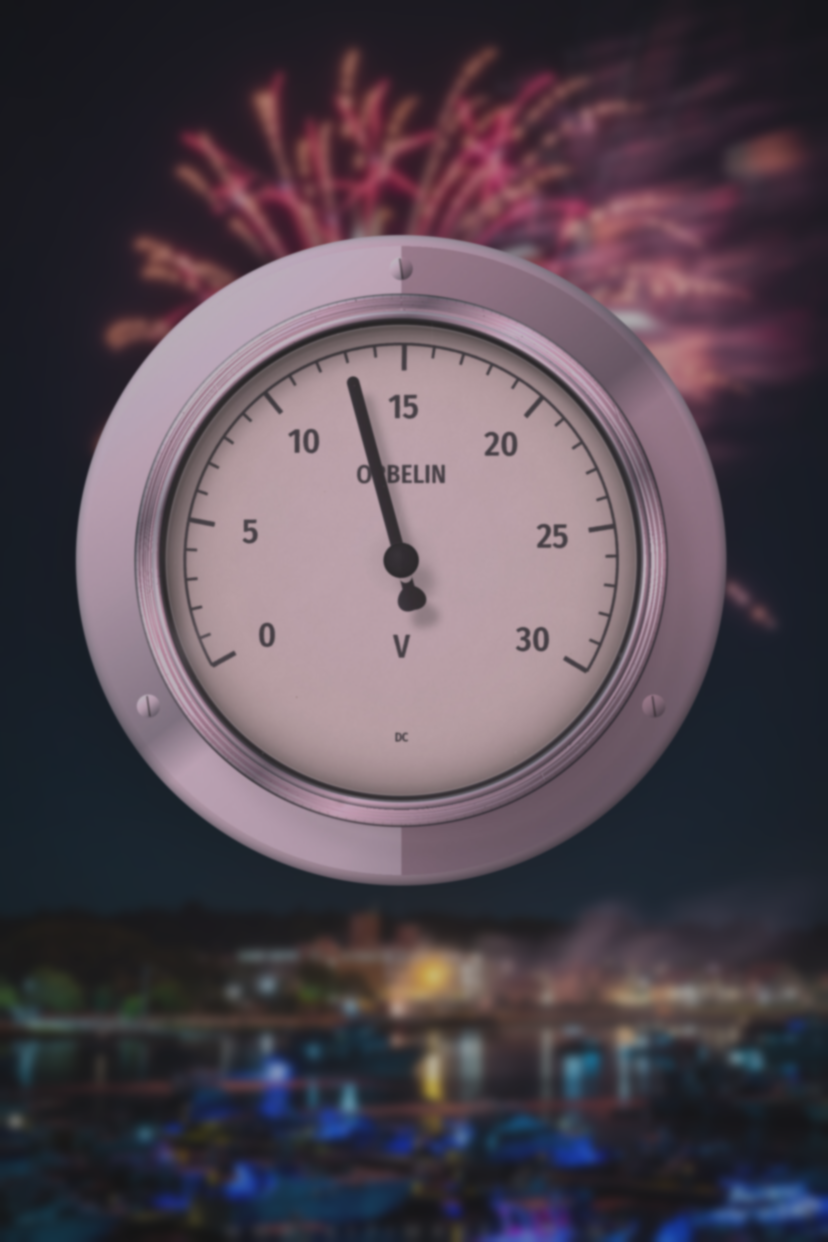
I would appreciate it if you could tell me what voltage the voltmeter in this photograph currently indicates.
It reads 13 V
